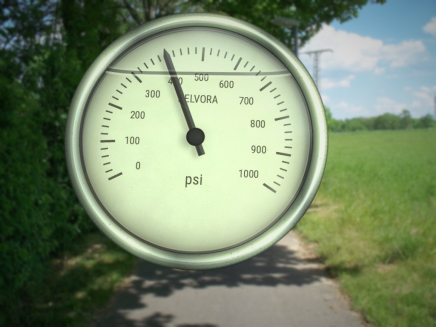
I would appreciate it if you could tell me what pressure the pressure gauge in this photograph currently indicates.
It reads 400 psi
